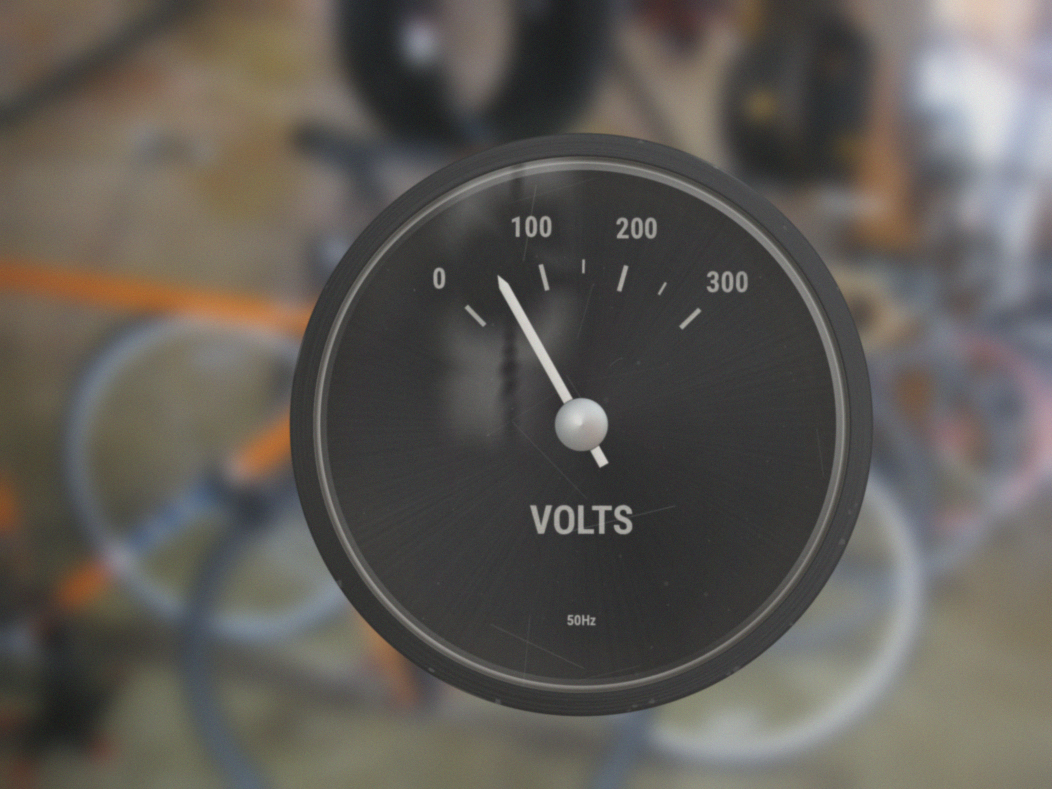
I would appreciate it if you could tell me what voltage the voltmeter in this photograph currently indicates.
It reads 50 V
